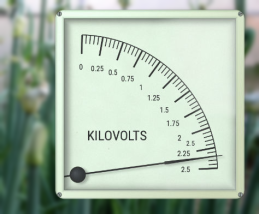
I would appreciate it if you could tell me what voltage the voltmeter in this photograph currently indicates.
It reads 2.35 kV
